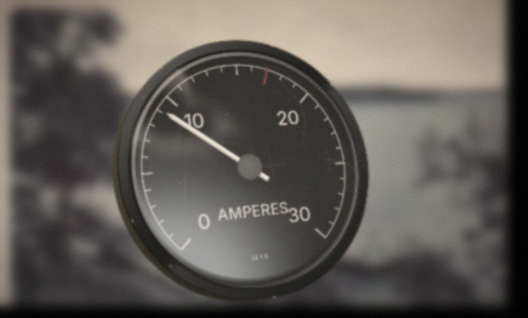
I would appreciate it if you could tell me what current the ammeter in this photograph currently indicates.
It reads 9 A
